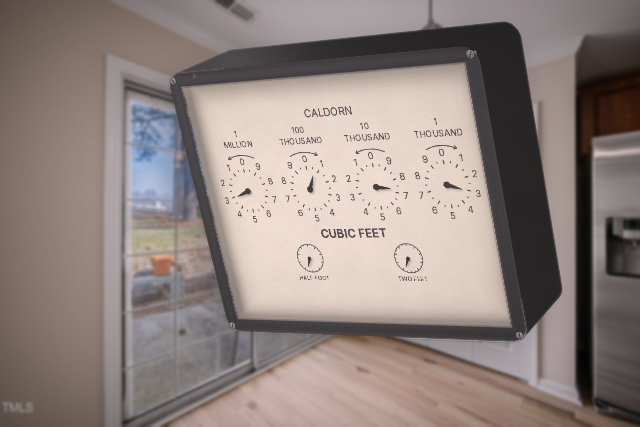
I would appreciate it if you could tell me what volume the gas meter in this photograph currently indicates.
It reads 307300 ft³
